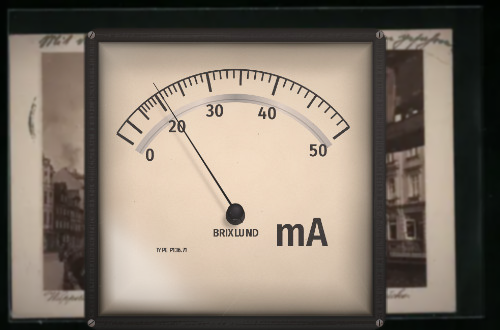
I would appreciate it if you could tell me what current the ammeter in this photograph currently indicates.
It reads 21 mA
